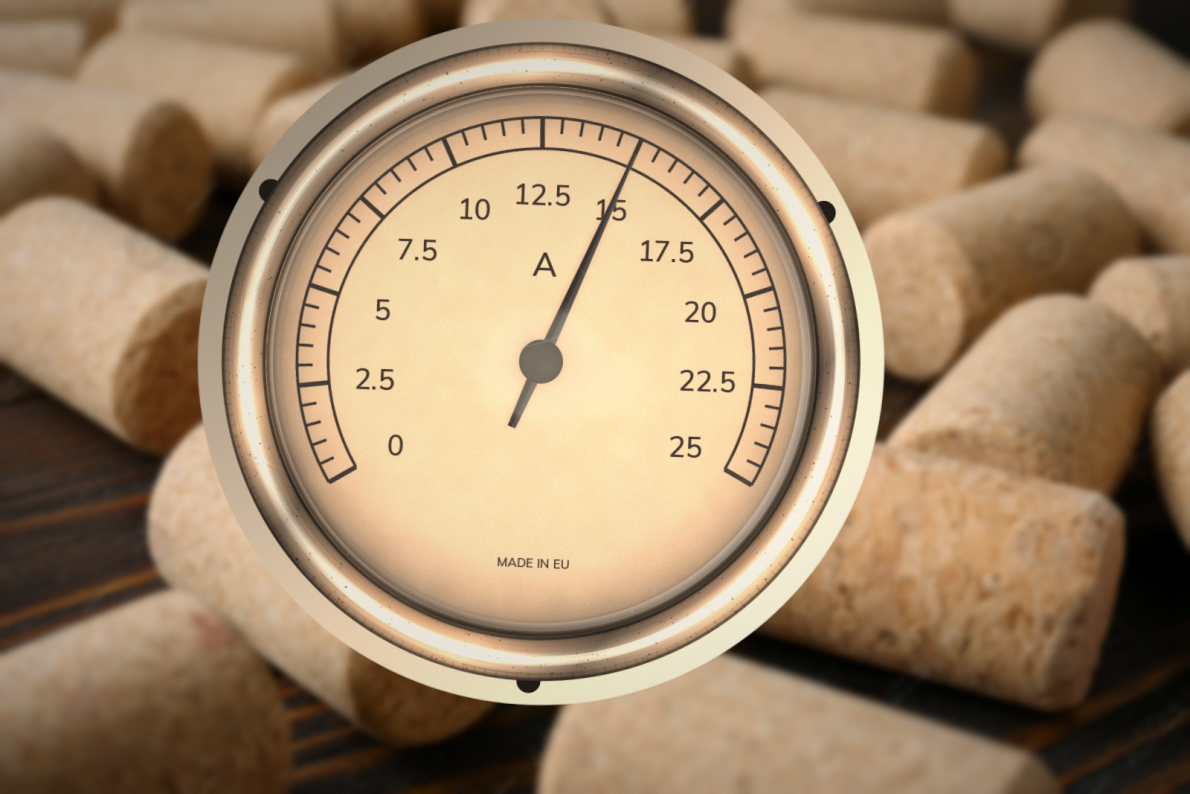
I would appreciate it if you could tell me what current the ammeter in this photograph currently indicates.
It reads 15 A
